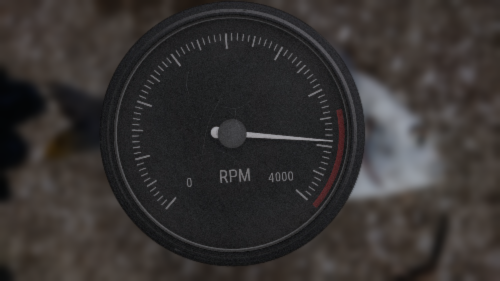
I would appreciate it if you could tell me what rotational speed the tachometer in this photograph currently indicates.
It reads 3450 rpm
